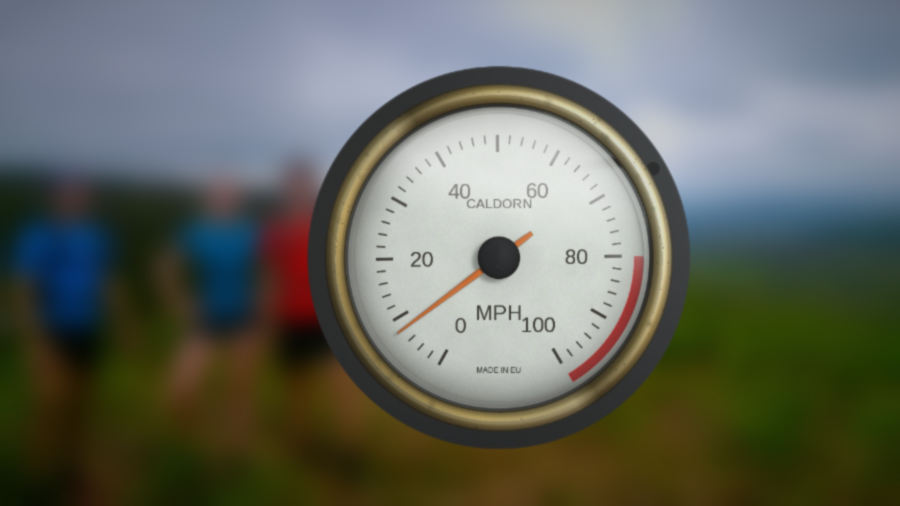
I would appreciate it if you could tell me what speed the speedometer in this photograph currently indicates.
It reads 8 mph
